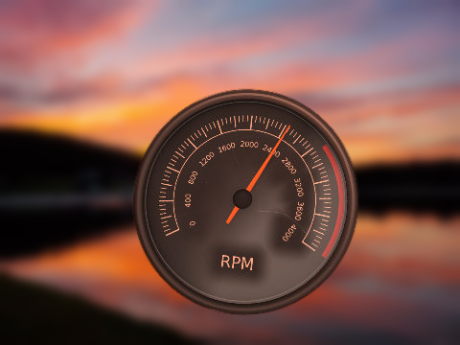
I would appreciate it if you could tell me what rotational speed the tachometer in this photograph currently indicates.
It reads 2450 rpm
